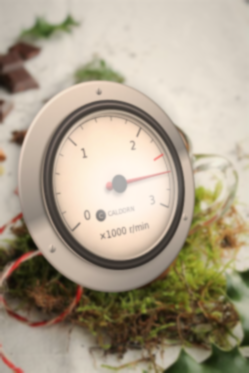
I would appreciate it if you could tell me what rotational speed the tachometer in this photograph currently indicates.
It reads 2600 rpm
